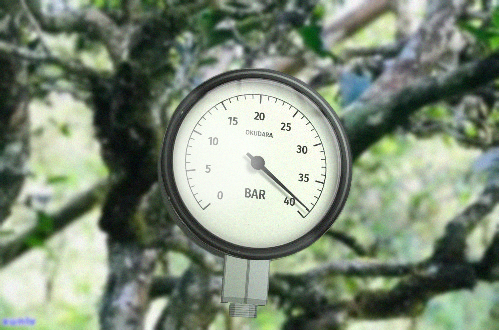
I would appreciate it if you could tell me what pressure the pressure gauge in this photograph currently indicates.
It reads 39 bar
